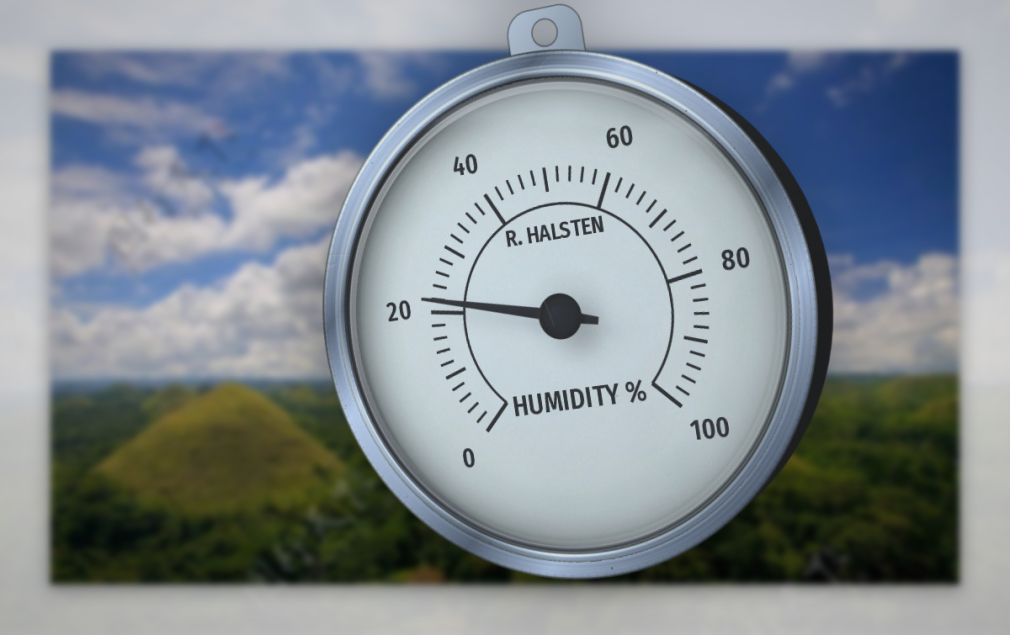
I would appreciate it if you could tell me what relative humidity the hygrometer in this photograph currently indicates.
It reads 22 %
